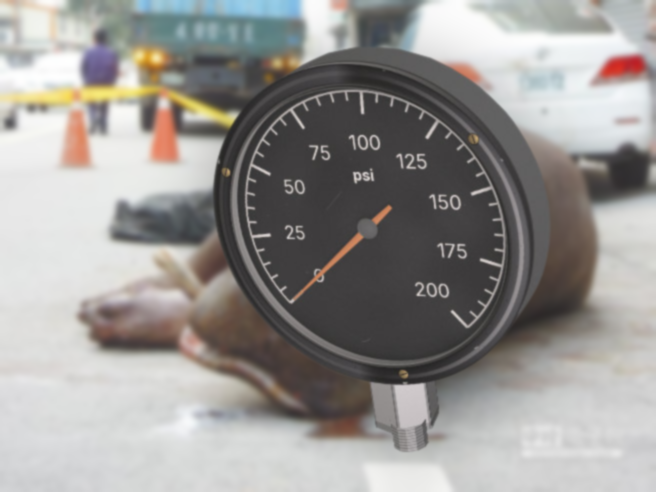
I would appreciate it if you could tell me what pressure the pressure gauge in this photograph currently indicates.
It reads 0 psi
